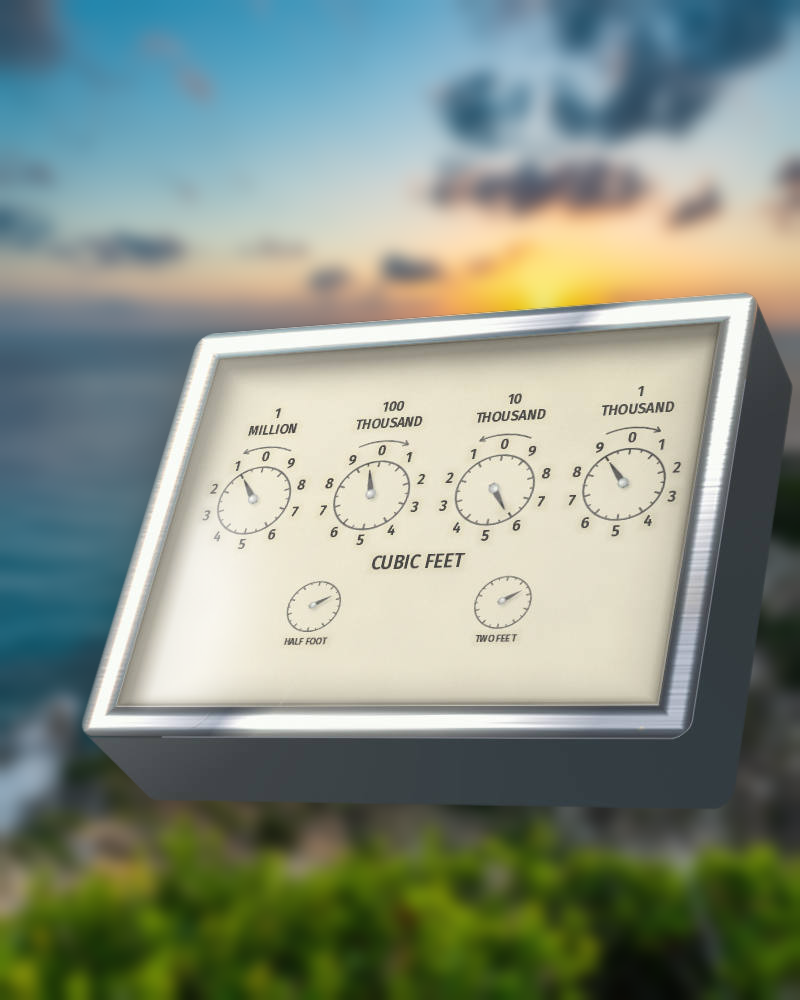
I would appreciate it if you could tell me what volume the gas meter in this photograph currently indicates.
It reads 95900 ft³
